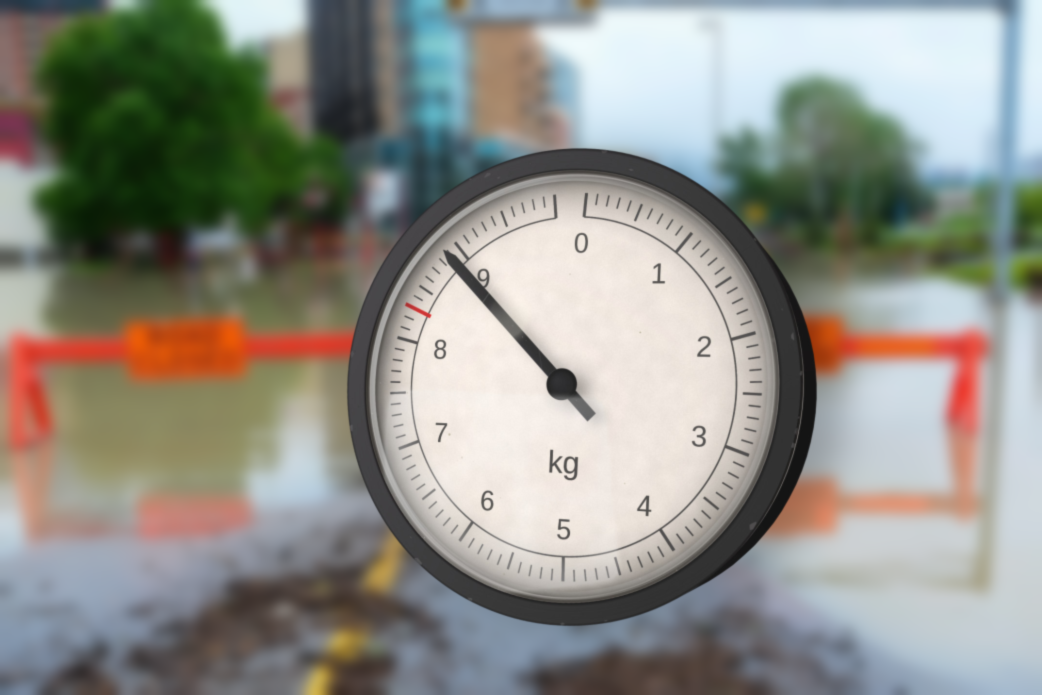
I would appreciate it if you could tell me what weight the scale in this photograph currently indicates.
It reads 8.9 kg
